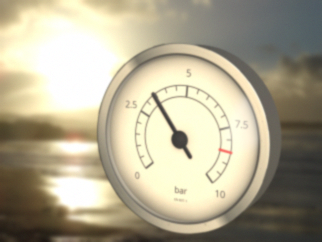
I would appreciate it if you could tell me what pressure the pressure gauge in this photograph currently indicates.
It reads 3.5 bar
